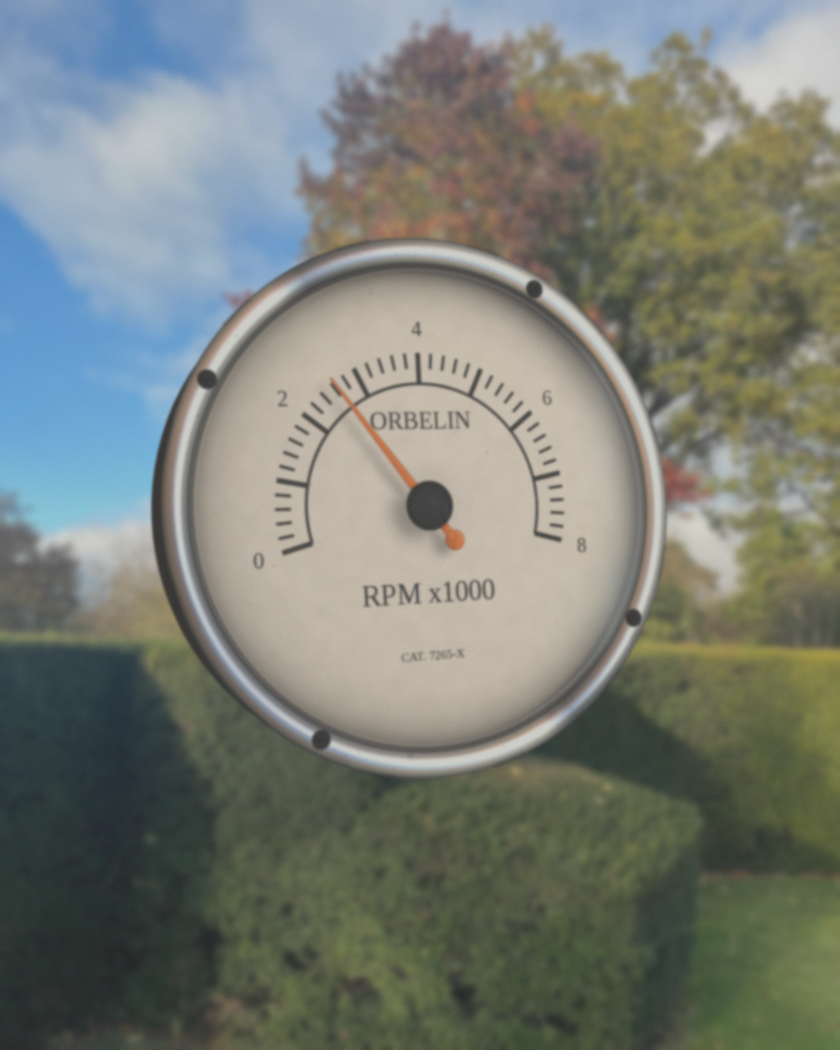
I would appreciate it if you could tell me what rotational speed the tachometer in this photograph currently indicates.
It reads 2600 rpm
